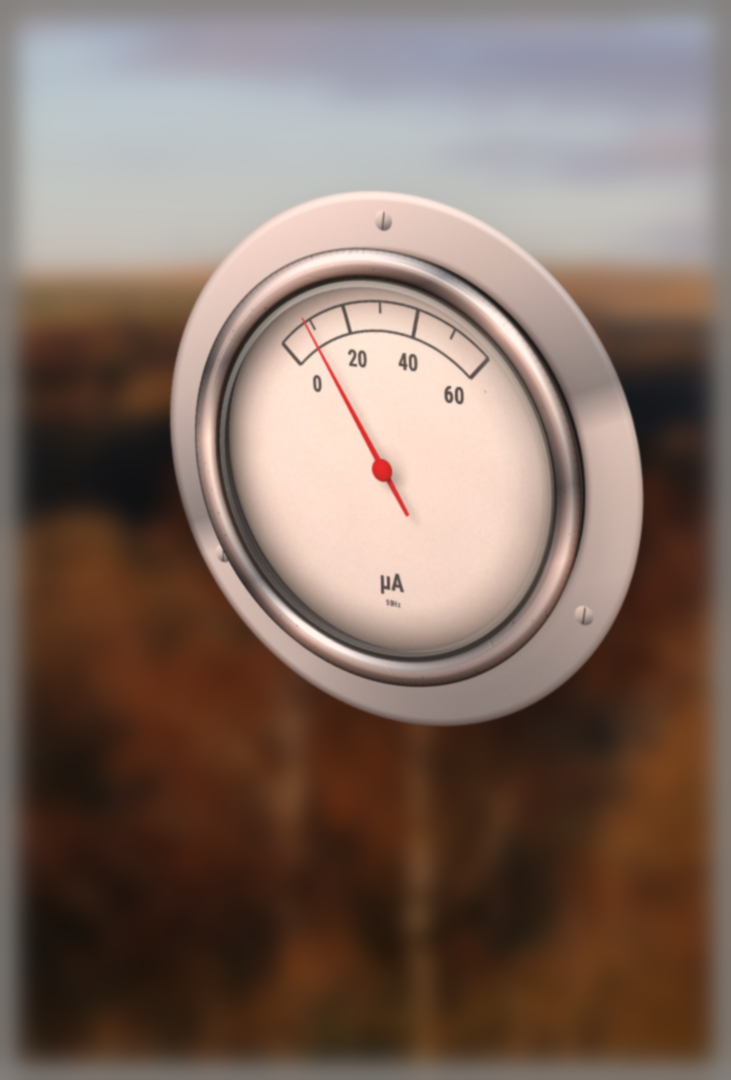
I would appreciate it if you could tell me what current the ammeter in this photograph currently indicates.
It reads 10 µA
